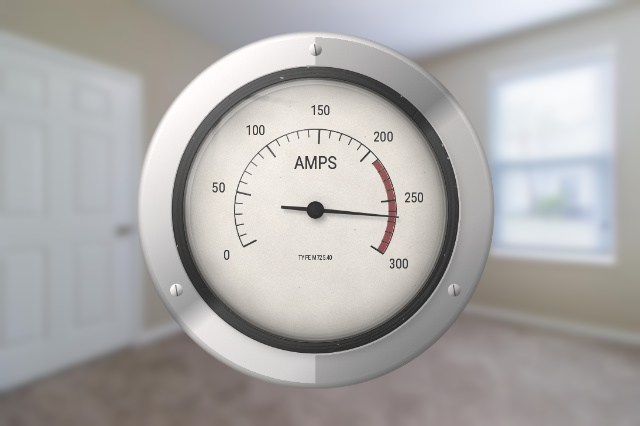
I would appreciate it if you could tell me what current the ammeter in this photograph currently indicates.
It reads 265 A
